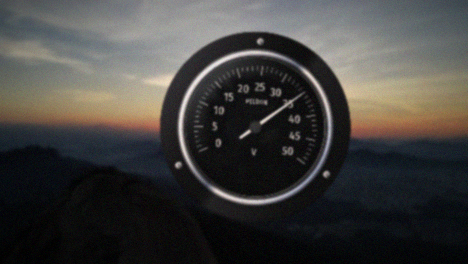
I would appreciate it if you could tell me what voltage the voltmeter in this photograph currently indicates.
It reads 35 V
